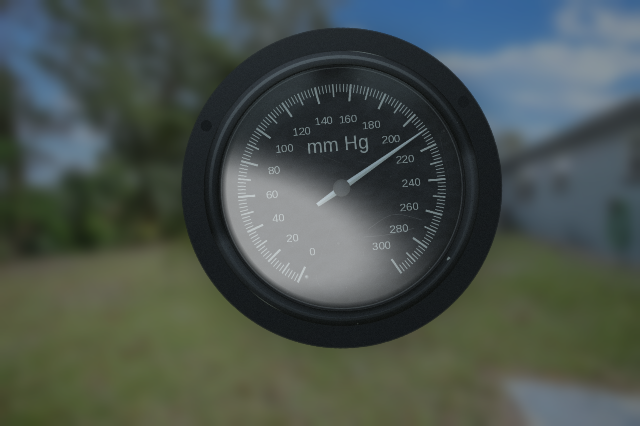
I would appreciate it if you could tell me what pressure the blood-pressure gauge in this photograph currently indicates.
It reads 210 mmHg
